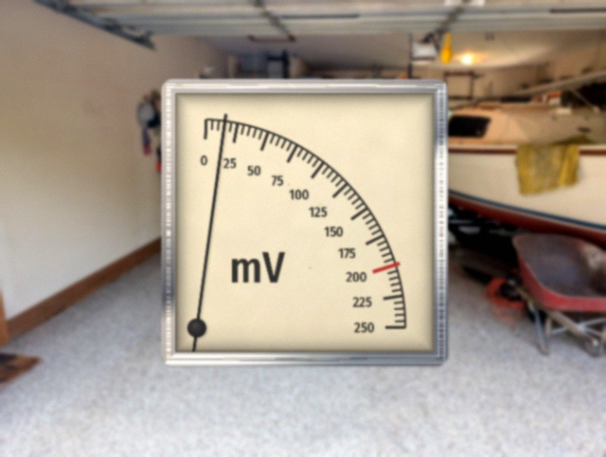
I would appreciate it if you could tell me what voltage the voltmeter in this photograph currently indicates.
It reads 15 mV
